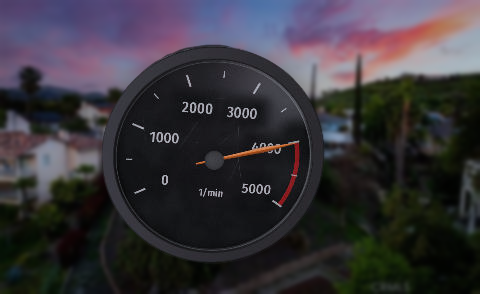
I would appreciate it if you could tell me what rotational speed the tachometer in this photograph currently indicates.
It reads 4000 rpm
